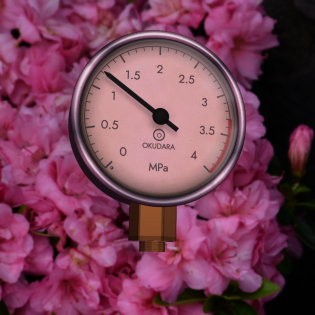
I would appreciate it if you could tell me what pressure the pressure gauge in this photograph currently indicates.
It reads 1.2 MPa
